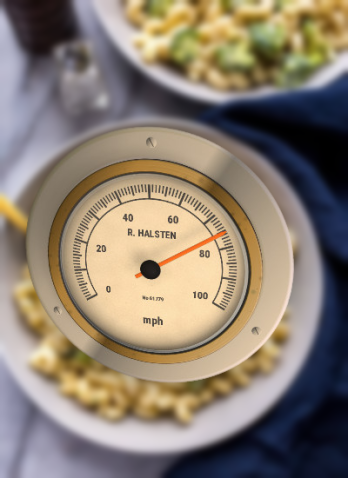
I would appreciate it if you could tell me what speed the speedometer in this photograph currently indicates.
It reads 75 mph
